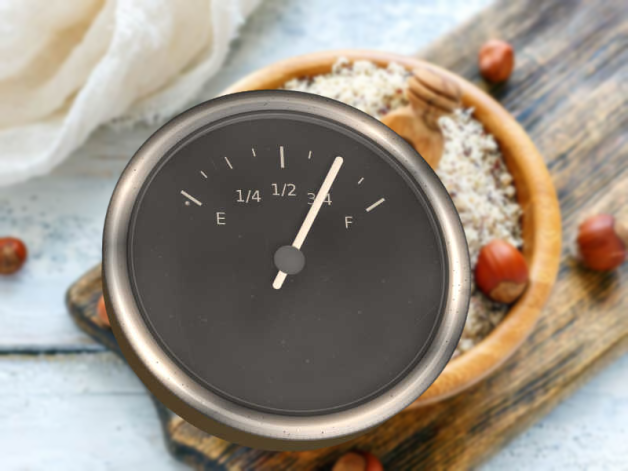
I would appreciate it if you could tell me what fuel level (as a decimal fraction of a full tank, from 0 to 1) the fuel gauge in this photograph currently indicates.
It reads 0.75
